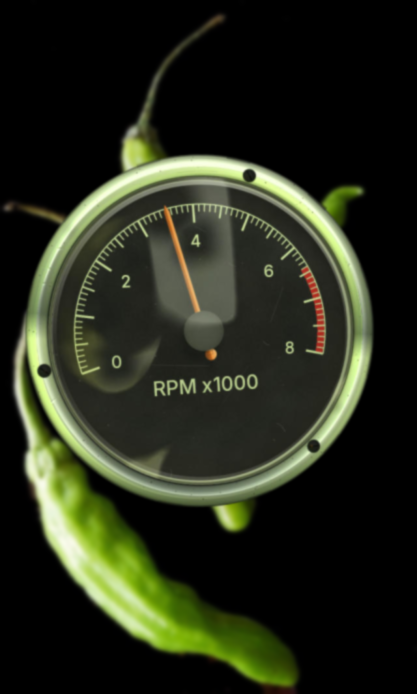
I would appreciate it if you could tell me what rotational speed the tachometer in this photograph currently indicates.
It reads 3500 rpm
